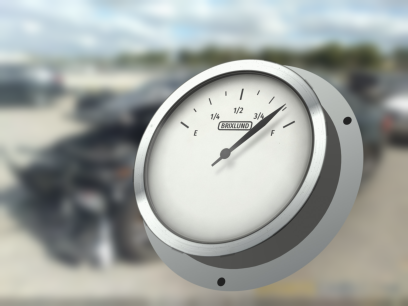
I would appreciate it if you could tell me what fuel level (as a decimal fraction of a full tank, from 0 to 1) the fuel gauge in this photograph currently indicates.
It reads 0.875
